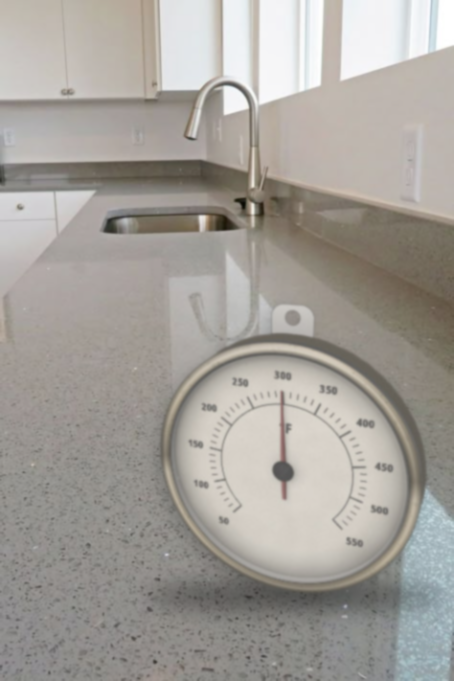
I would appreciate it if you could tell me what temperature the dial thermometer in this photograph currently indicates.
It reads 300 °F
